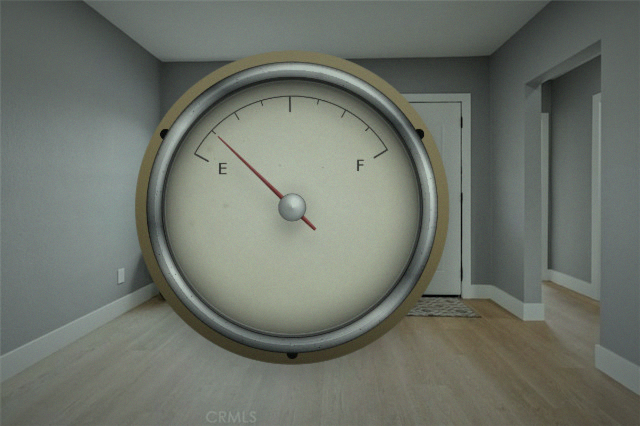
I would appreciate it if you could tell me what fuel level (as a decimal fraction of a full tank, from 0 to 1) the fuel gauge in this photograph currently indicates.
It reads 0.125
